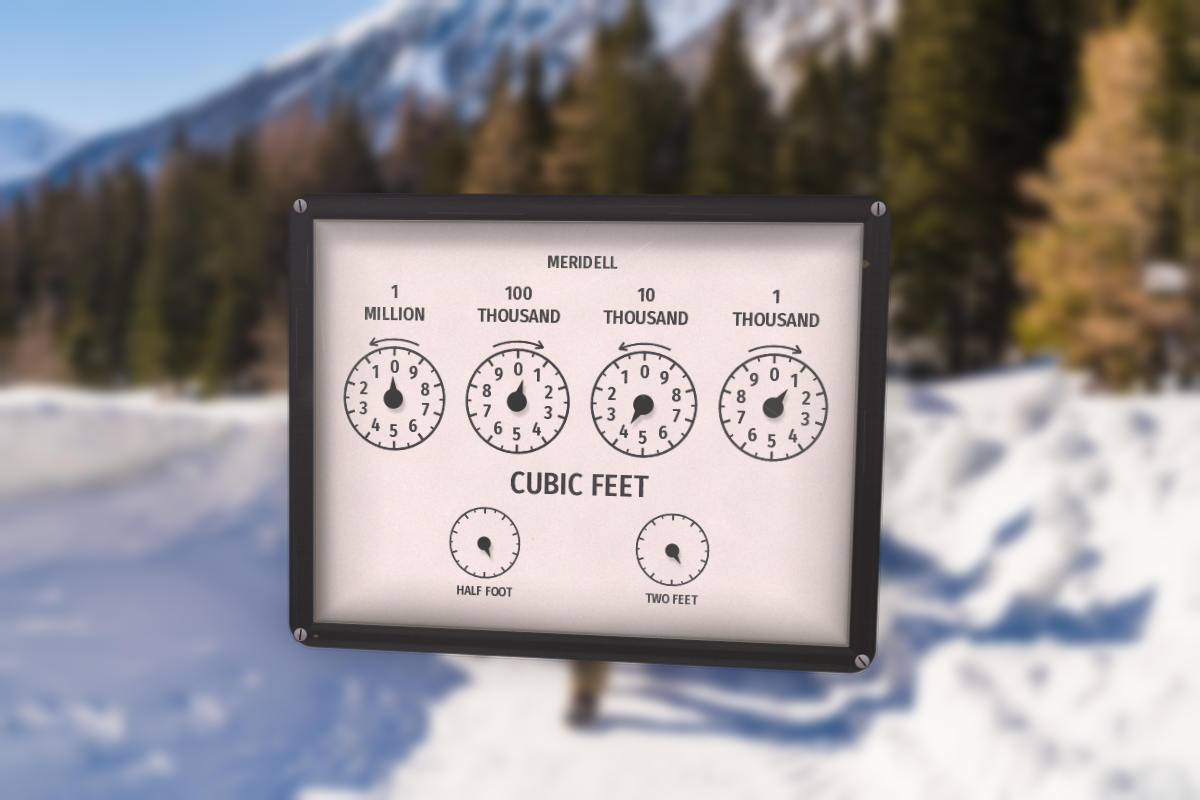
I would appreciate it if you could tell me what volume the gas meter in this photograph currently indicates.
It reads 4100 ft³
